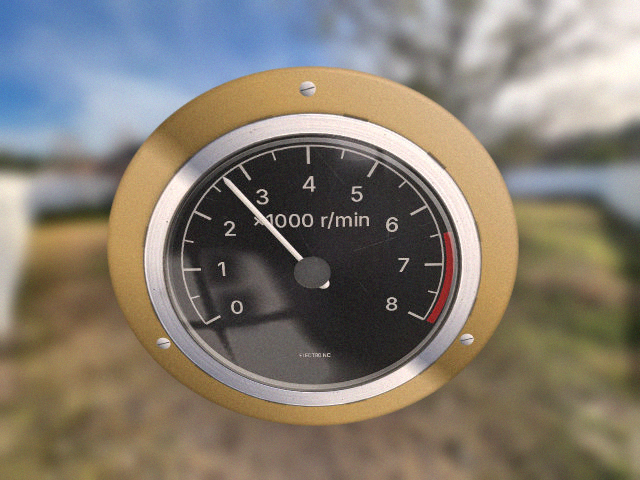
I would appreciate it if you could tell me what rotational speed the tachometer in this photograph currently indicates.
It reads 2750 rpm
